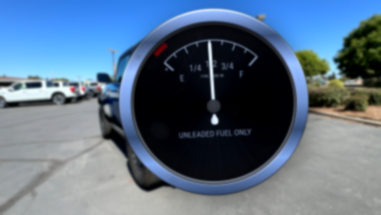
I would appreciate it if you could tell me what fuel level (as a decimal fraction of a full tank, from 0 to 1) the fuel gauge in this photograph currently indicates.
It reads 0.5
